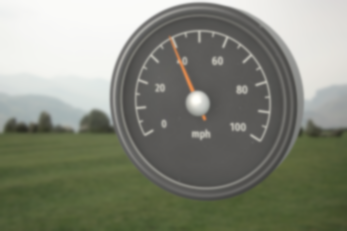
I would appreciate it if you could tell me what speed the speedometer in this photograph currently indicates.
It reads 40 mph
